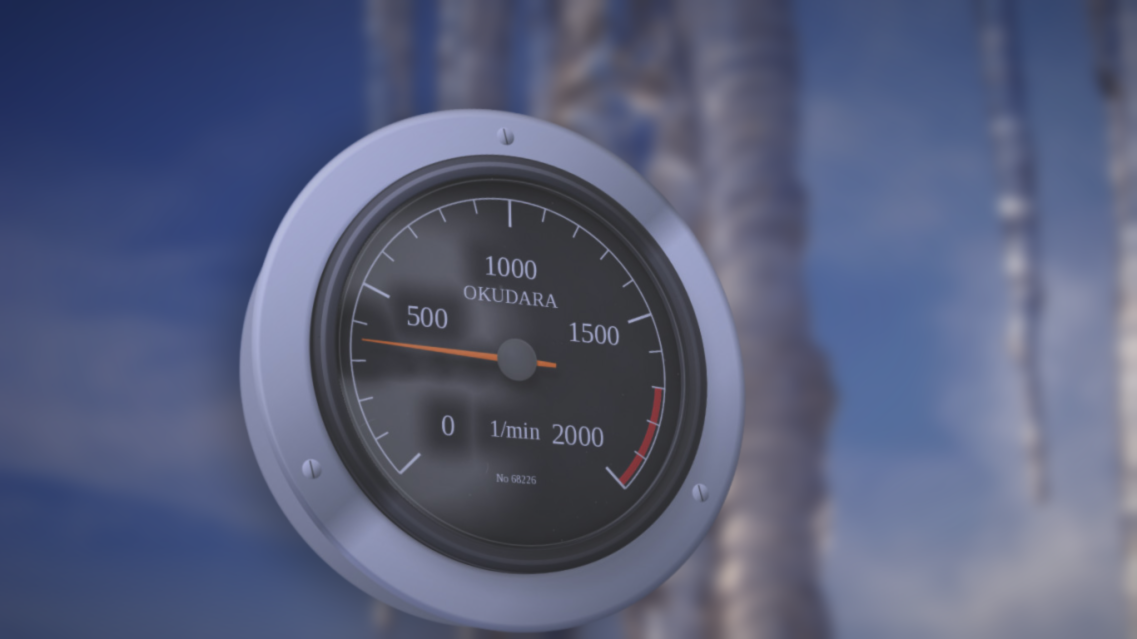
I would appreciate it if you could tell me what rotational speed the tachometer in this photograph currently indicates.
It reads 350 rpm
